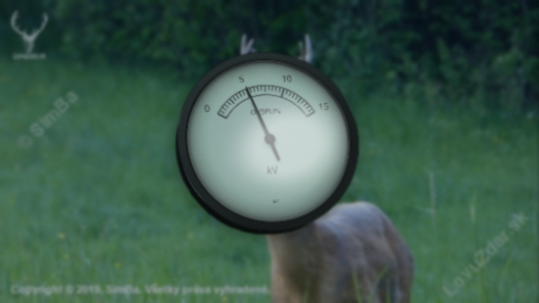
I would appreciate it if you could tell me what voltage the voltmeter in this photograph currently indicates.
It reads 5 kV
